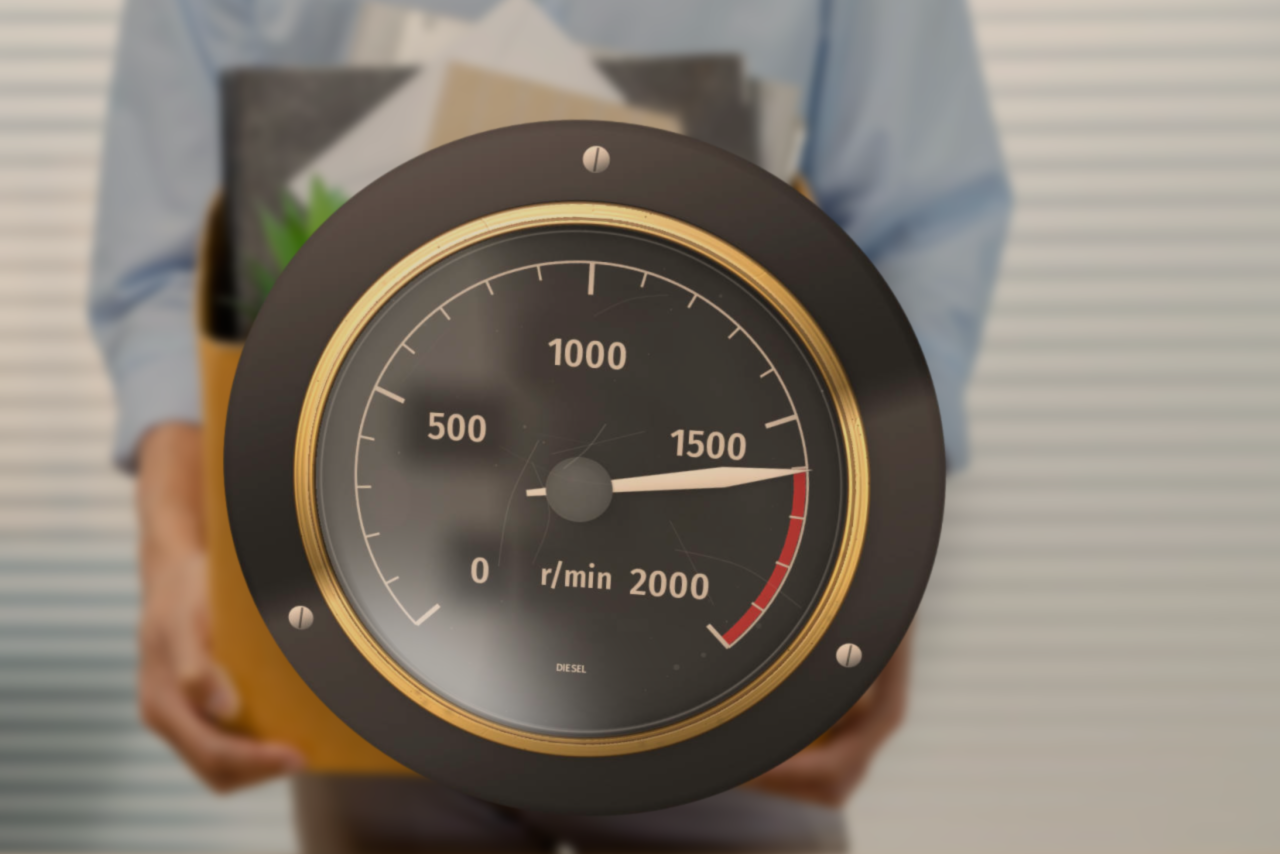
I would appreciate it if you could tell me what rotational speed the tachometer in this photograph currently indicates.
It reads 1600 rpm
